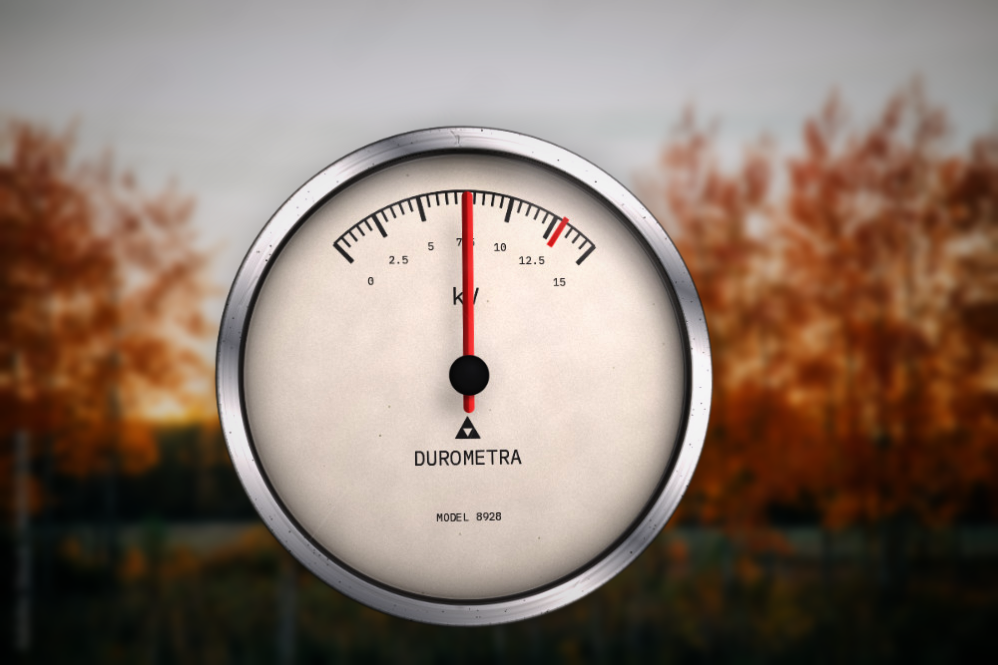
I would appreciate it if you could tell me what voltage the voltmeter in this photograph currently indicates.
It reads 7.5 kV
